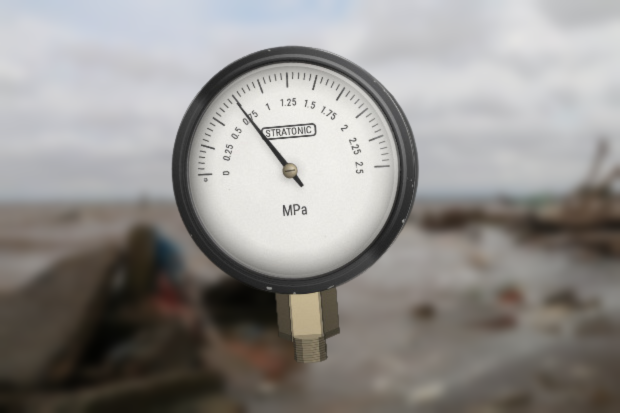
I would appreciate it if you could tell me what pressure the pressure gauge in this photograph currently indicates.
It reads 0.75 MPa
